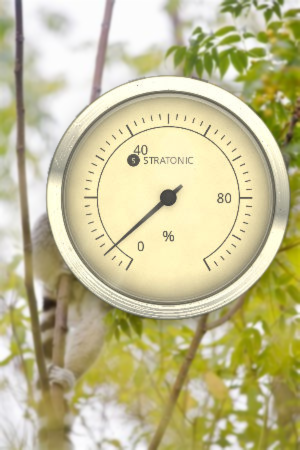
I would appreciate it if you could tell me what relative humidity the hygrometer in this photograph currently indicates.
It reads 6 %
